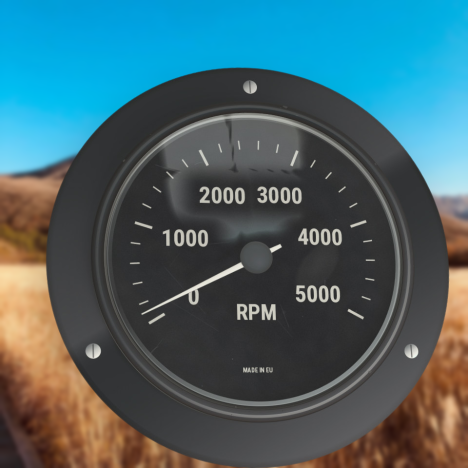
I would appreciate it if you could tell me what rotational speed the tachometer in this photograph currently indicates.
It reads 100 rpm
